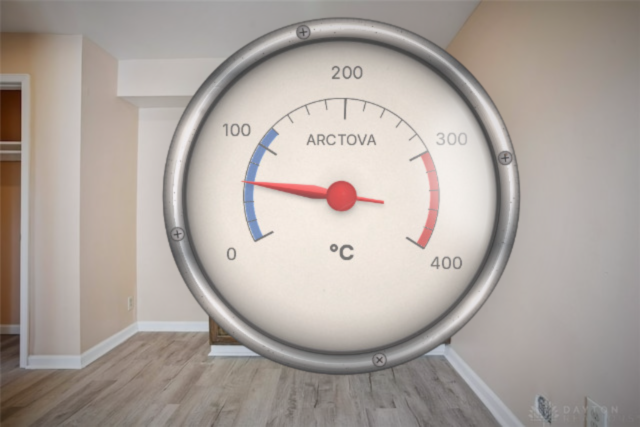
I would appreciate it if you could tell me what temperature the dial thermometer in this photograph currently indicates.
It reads 60 °C
